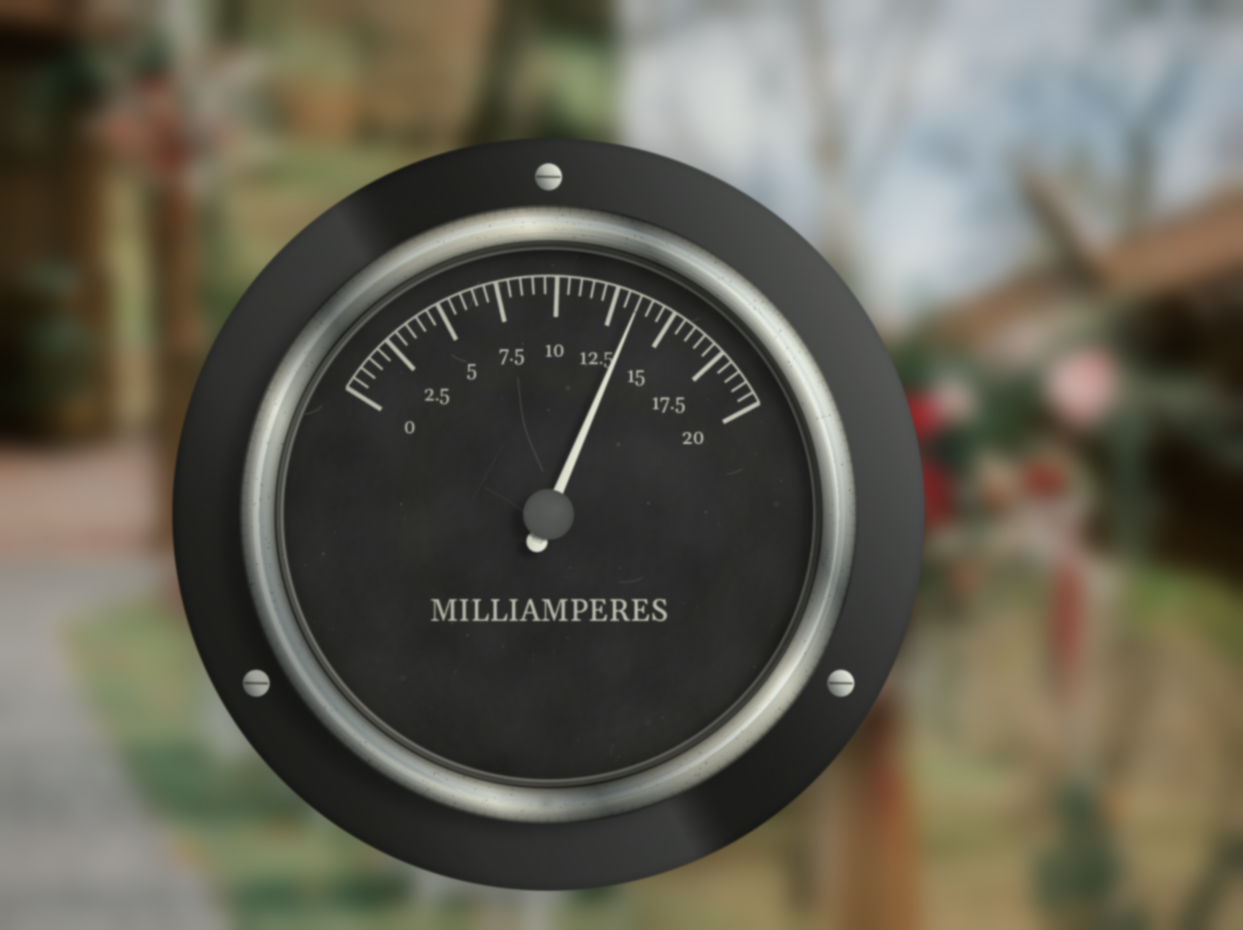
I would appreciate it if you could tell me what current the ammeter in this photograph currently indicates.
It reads 13.5 mA
